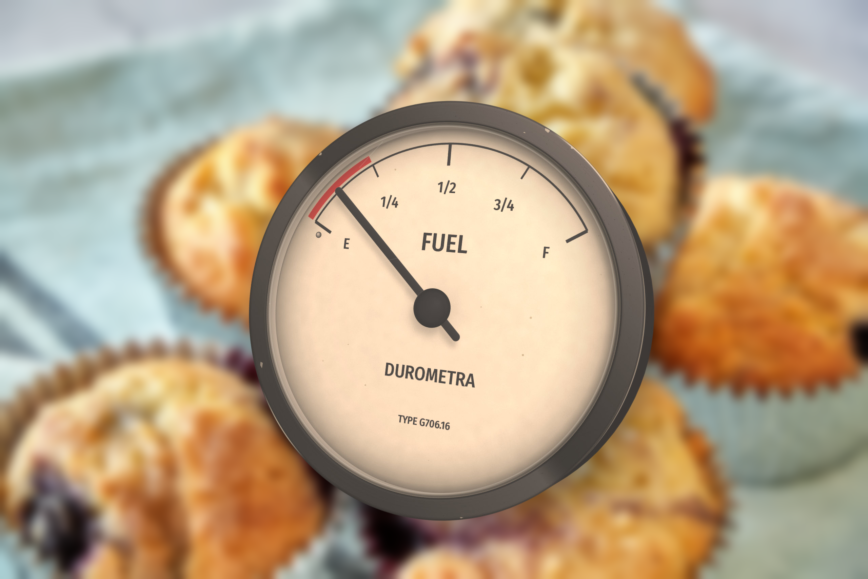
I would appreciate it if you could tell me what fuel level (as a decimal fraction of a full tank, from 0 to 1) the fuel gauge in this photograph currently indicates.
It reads 0.125
